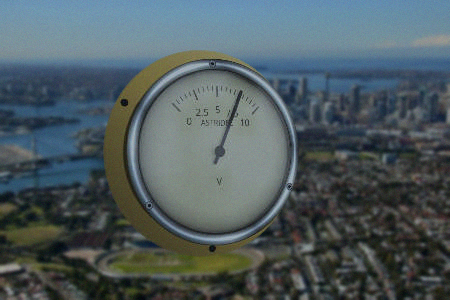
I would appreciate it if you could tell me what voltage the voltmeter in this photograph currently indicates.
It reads 7.5 V
